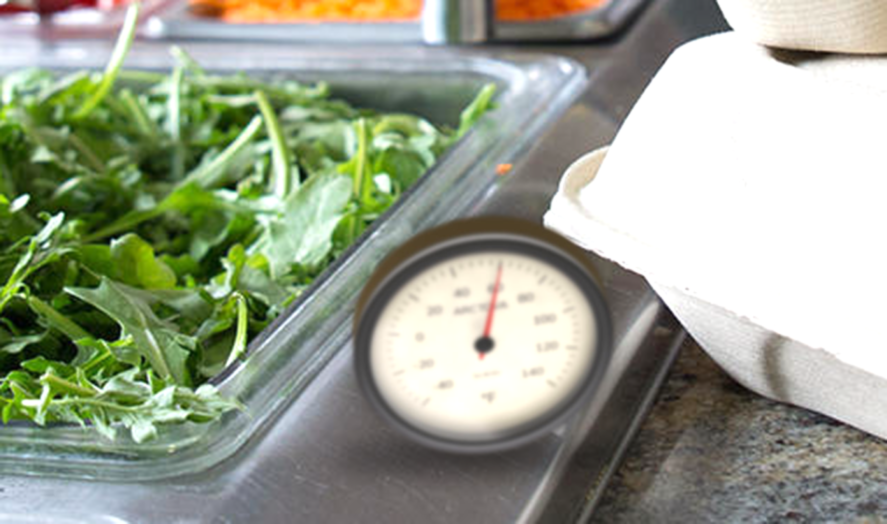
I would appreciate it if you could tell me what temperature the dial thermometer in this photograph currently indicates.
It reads 60 °F
